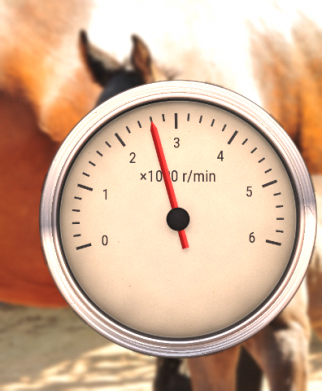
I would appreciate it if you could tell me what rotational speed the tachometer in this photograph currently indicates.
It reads 2600 rpm
